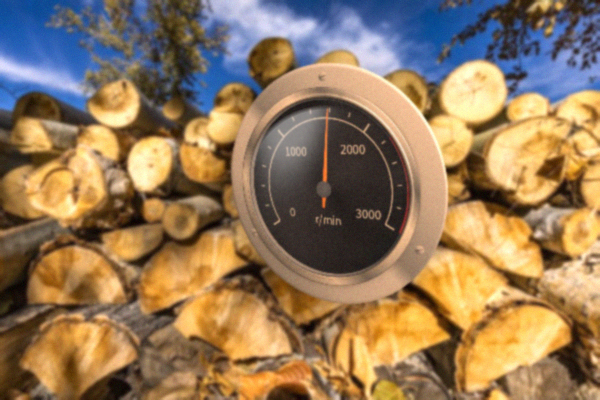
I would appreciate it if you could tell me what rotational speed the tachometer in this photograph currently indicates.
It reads 1600 rpm
